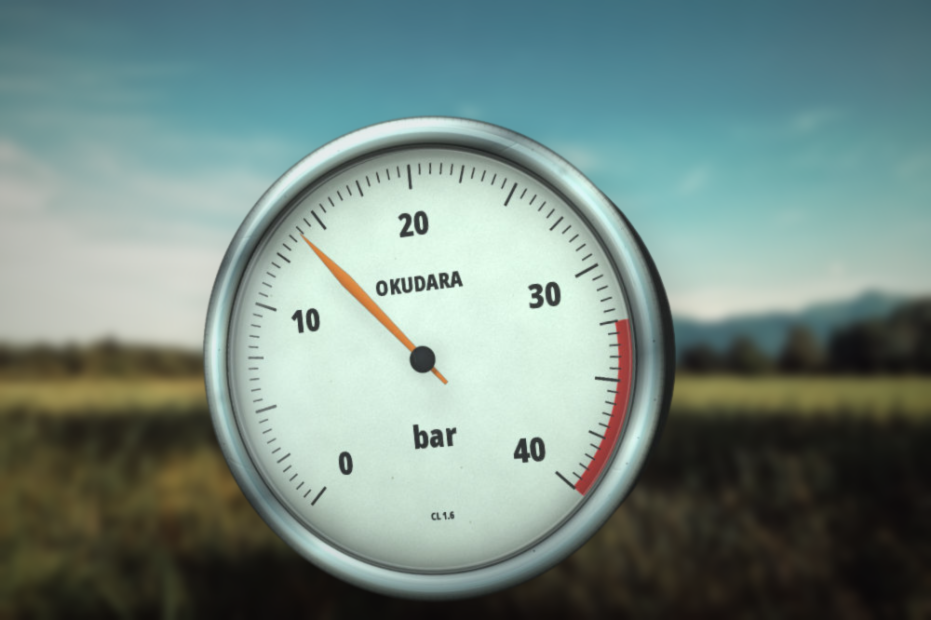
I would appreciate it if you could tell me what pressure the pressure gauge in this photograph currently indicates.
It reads 14 bar
